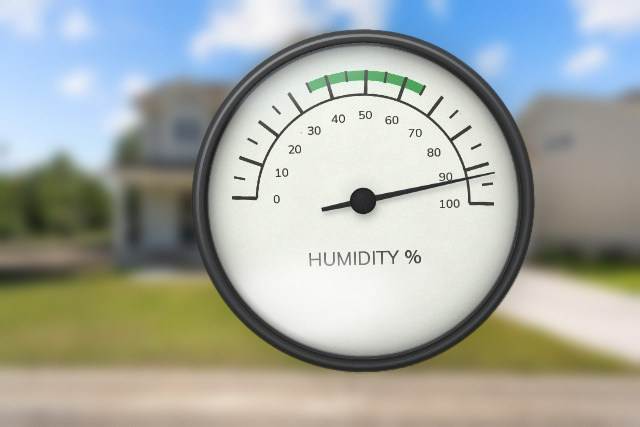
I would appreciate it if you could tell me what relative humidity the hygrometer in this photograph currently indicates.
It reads 92.5 %
